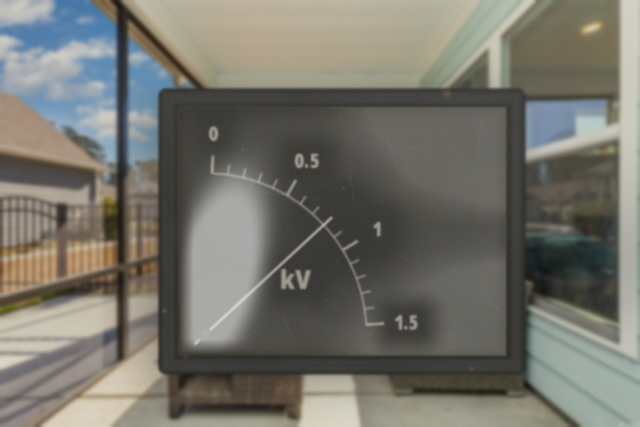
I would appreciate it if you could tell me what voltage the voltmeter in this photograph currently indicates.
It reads 0.8 kV
